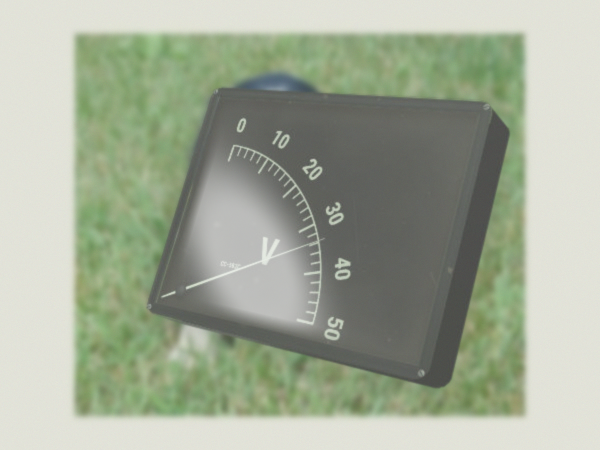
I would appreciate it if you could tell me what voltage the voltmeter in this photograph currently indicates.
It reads 34 V
